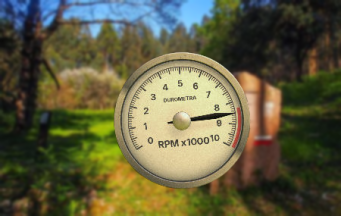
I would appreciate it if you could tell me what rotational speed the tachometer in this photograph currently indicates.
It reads 8500 rpm
